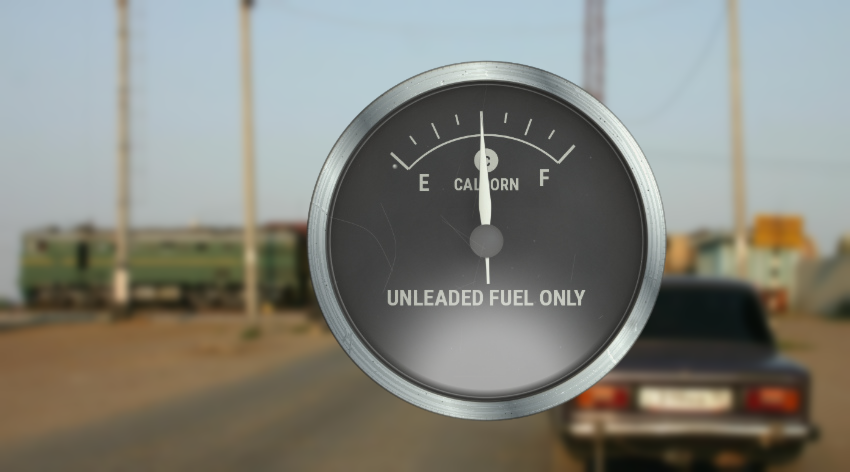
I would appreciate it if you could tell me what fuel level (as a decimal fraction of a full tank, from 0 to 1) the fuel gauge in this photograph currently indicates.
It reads 0.5
